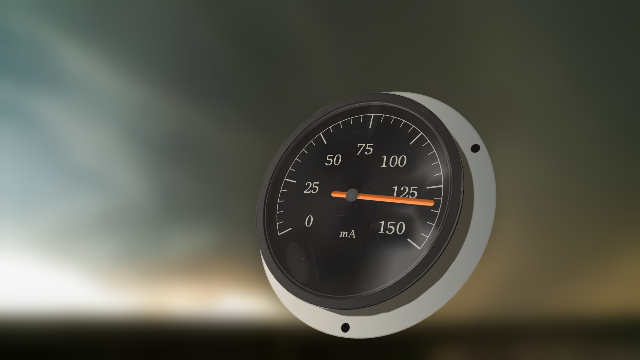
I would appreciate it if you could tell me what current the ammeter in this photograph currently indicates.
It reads 132.5 mA
